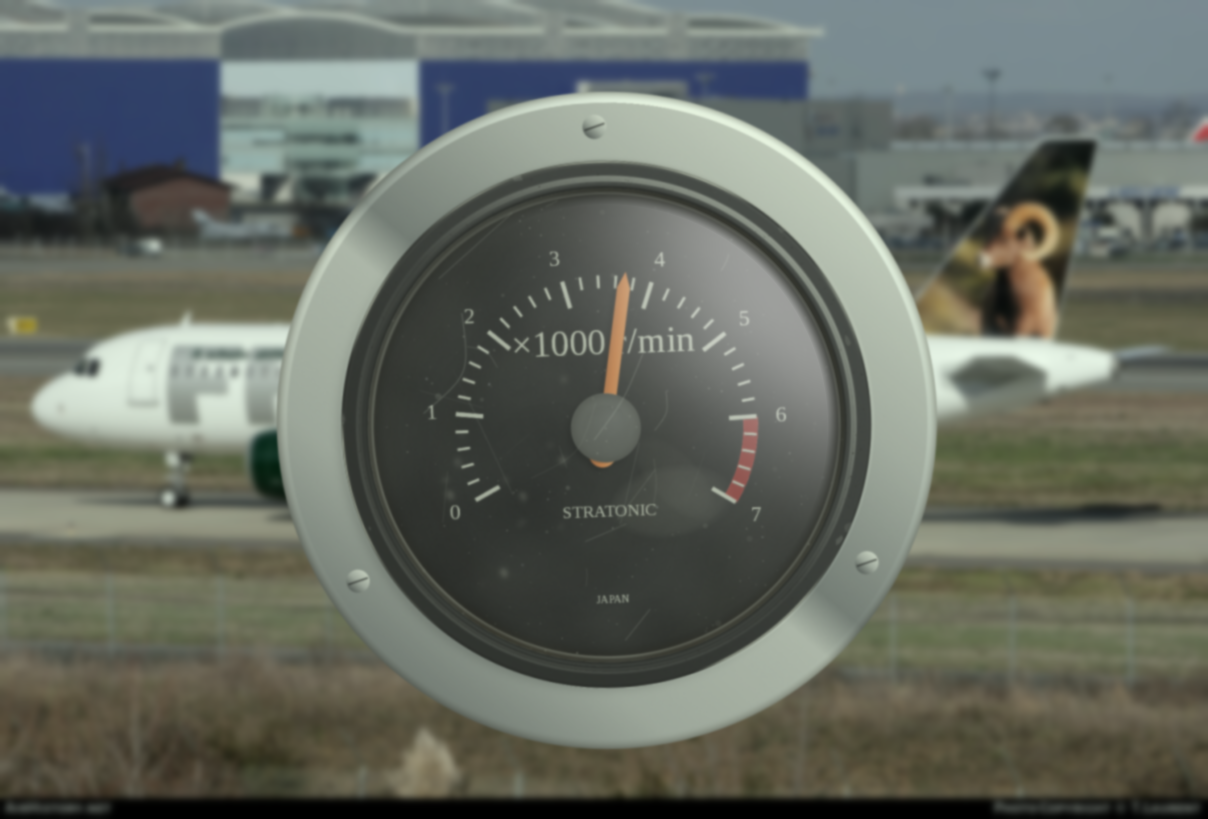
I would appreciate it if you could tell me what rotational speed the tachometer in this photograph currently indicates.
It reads 3700 rpm
